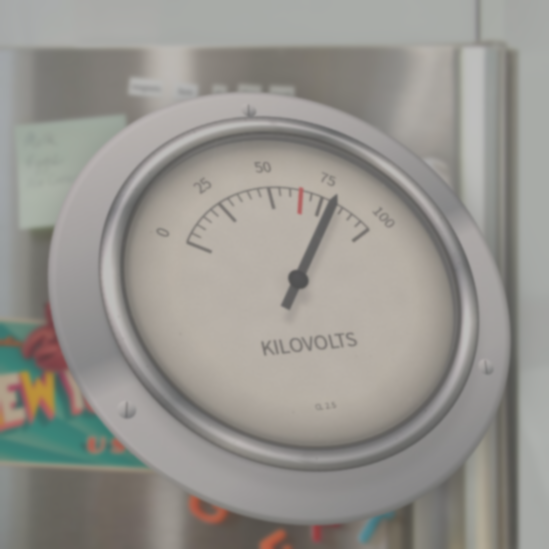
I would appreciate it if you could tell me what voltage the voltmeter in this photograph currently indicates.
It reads 80 kV
